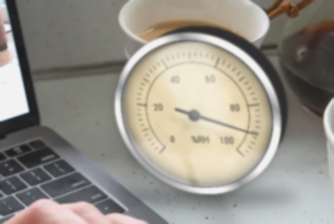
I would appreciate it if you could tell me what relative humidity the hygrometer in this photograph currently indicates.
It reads 90 %
